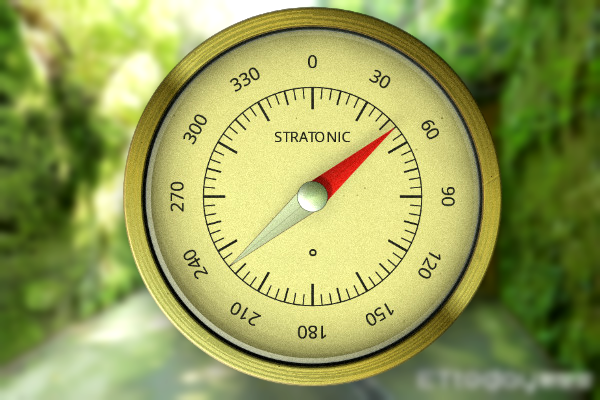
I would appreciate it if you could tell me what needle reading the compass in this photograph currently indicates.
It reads 50 °
